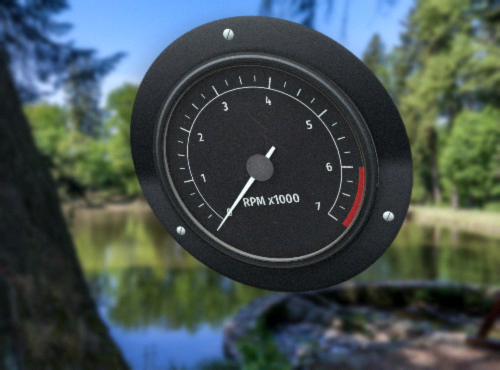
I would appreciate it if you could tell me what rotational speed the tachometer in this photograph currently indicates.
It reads 0 rpm
